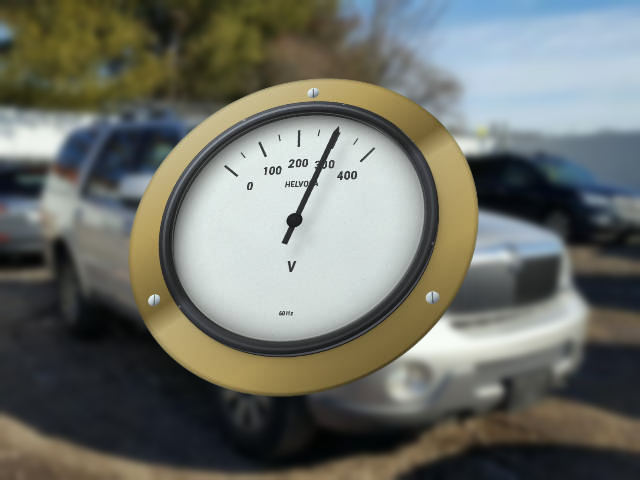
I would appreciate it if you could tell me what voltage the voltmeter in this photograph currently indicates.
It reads 300 V
